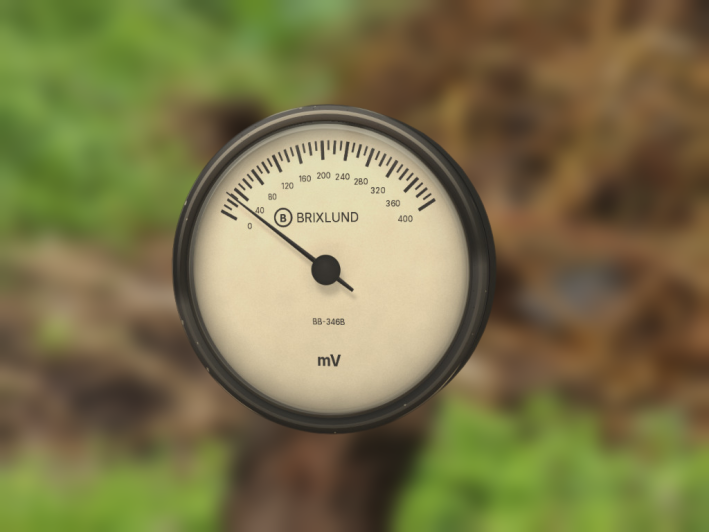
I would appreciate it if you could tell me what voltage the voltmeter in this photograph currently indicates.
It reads 30 mV
